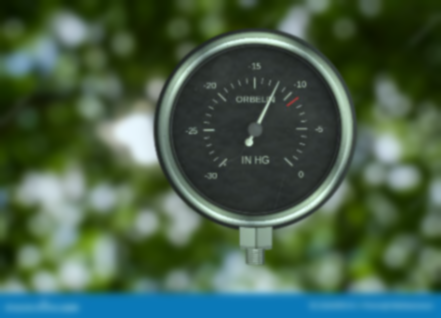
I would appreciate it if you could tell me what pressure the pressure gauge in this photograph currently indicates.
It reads -12 inHg
